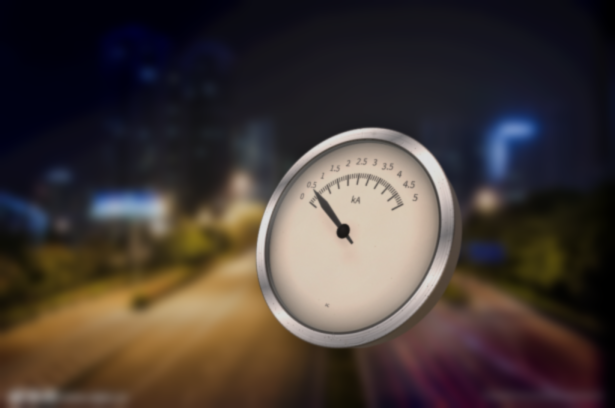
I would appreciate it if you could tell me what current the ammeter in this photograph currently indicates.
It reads 0.5 kA
